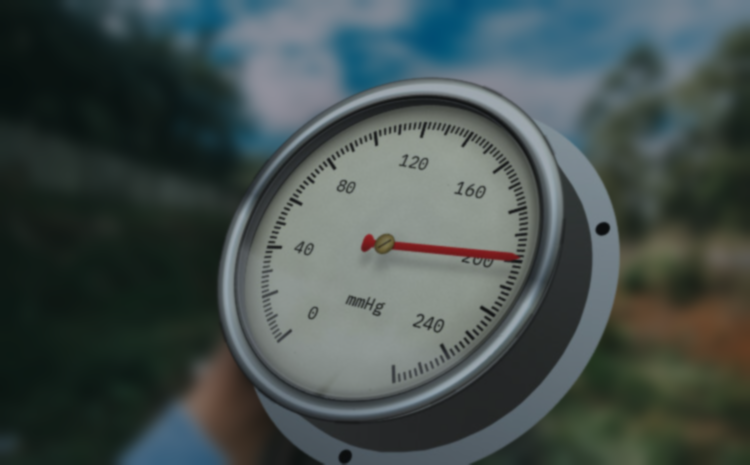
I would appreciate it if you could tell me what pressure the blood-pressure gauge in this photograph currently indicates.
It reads 200 mmHg
